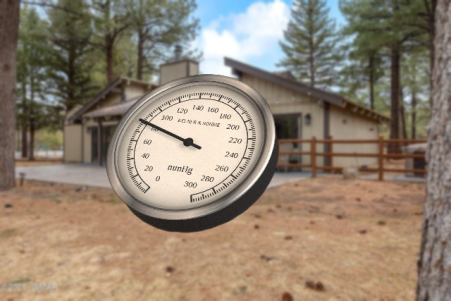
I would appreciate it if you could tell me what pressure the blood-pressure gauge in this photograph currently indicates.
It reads 80 mmHg
